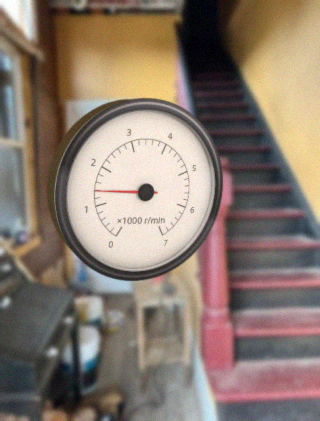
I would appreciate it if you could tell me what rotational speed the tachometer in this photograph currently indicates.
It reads 1400 rpm
